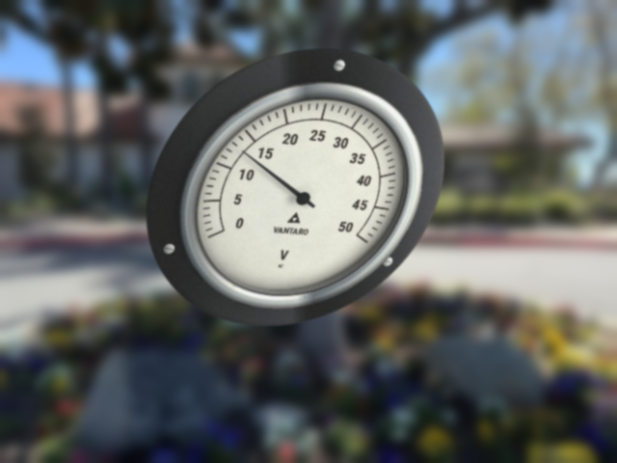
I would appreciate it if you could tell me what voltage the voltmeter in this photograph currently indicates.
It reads 13 V
